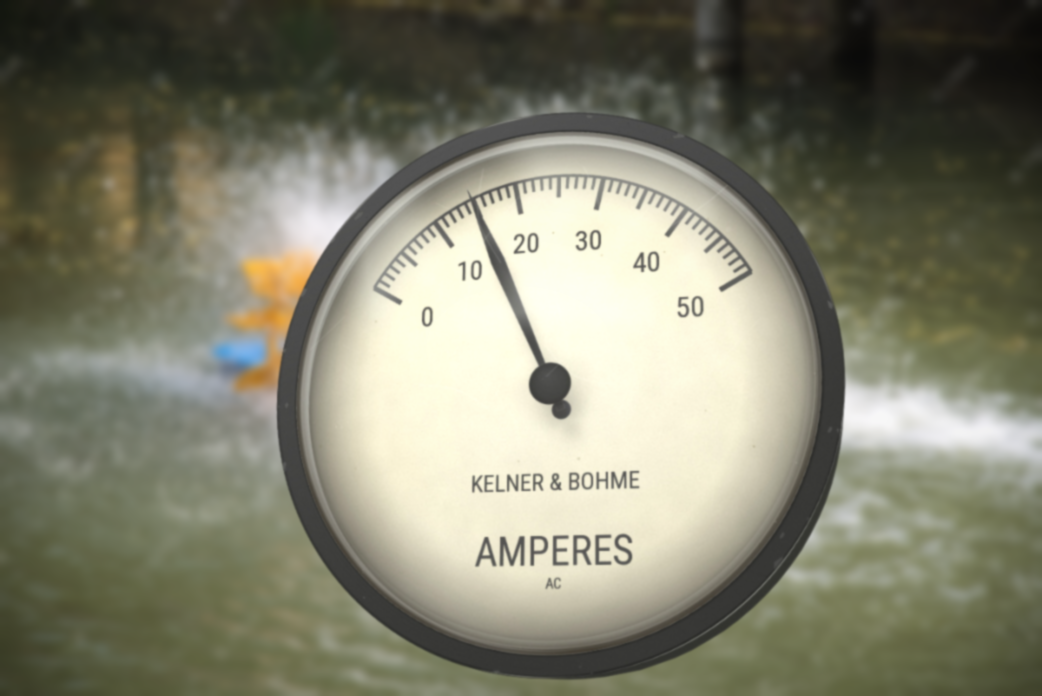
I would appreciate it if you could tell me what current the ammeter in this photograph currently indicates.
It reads 15 A
